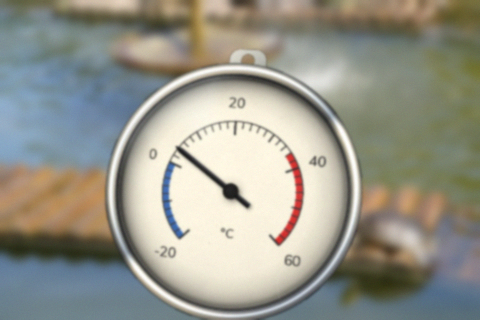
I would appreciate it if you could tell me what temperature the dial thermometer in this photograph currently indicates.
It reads 4 °C
